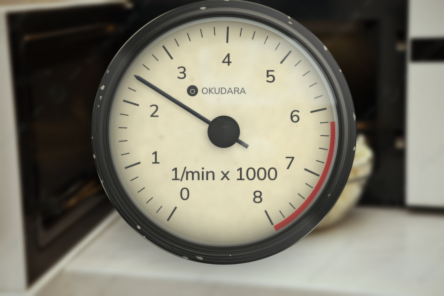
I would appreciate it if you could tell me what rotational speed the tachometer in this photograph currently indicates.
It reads 2400 rpm
